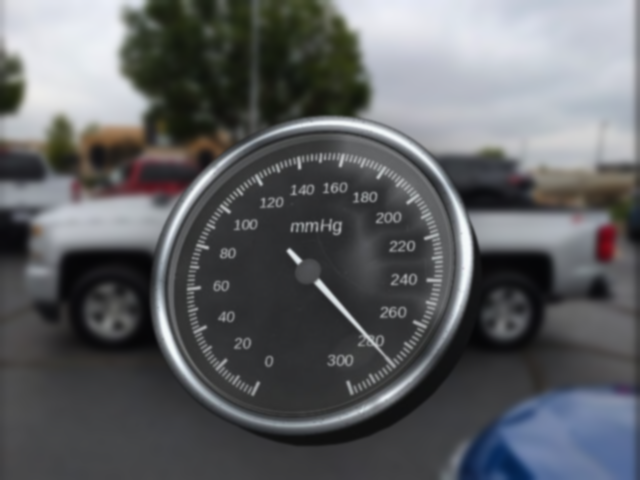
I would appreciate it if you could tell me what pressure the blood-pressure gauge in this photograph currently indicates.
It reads 280 mmHg
